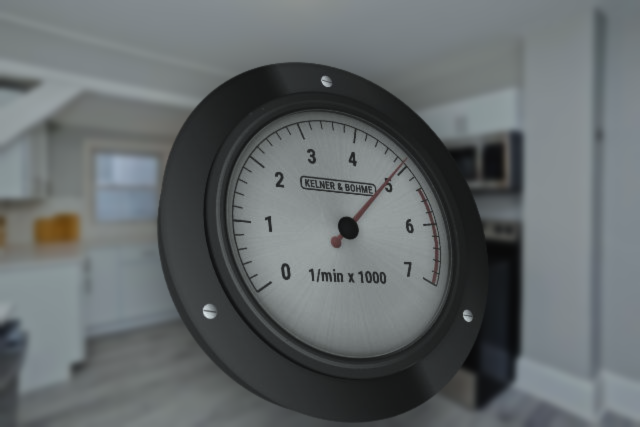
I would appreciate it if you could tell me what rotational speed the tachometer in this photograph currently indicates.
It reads 4900 rpm
